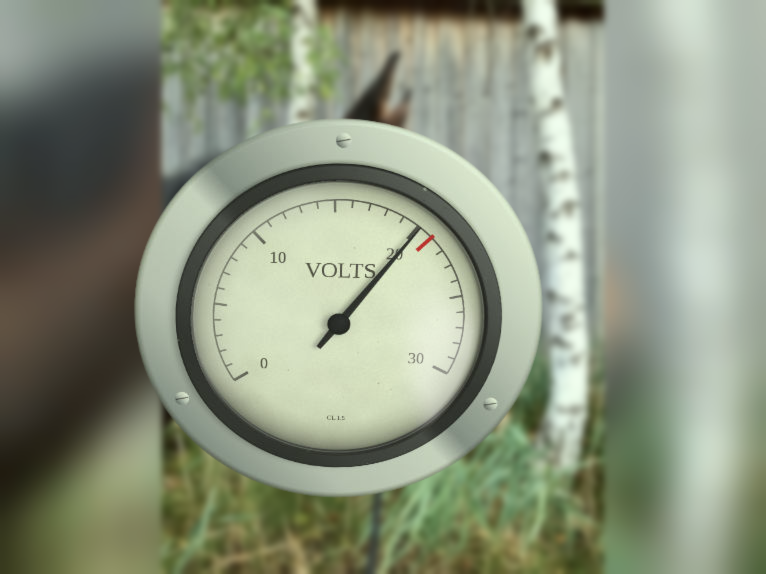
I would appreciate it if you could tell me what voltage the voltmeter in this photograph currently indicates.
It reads 20 V
